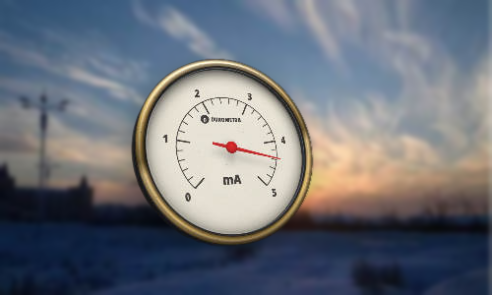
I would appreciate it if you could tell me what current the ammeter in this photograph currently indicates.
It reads 4.4 mA
